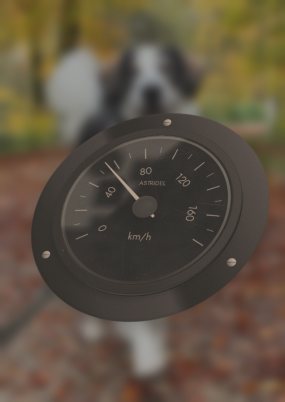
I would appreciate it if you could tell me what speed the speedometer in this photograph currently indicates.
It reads 55 km/h
